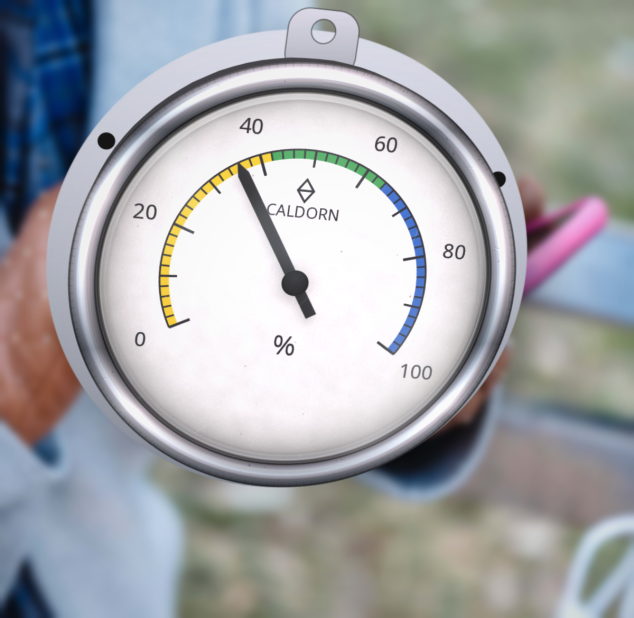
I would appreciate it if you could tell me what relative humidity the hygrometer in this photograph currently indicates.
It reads 36 %
